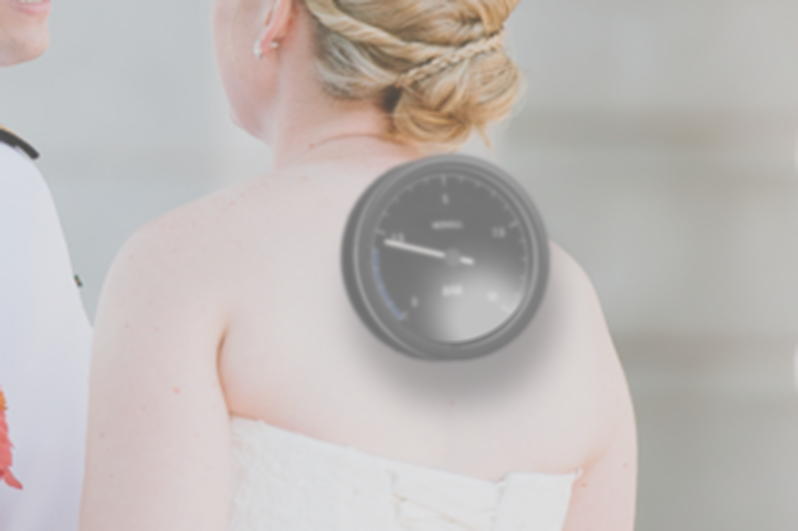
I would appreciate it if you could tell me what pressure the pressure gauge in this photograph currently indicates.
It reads 2.25 bar
